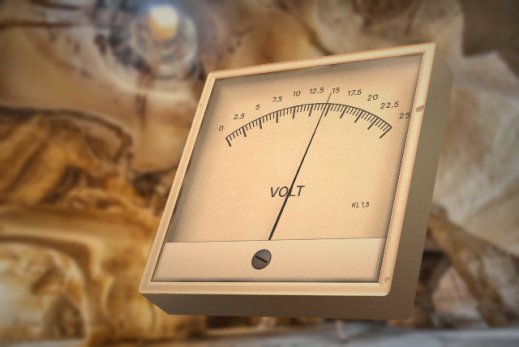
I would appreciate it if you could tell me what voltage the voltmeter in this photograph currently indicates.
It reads 15 V
